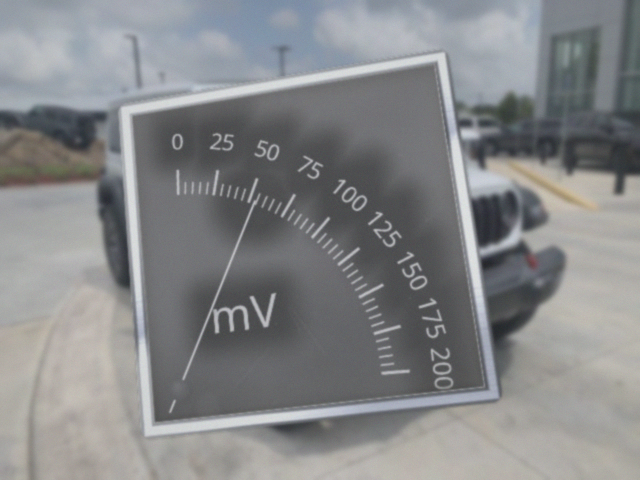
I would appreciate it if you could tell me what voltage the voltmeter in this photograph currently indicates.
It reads 55 mV
